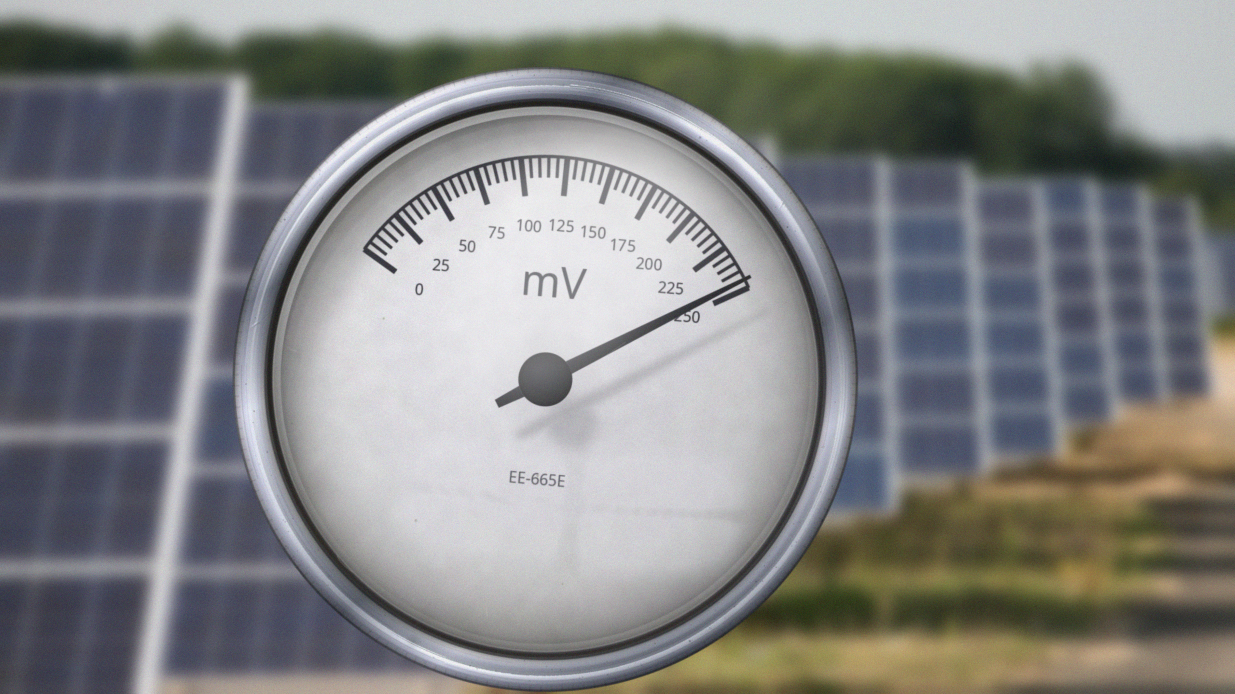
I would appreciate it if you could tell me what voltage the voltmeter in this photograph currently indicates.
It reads 245 mV
